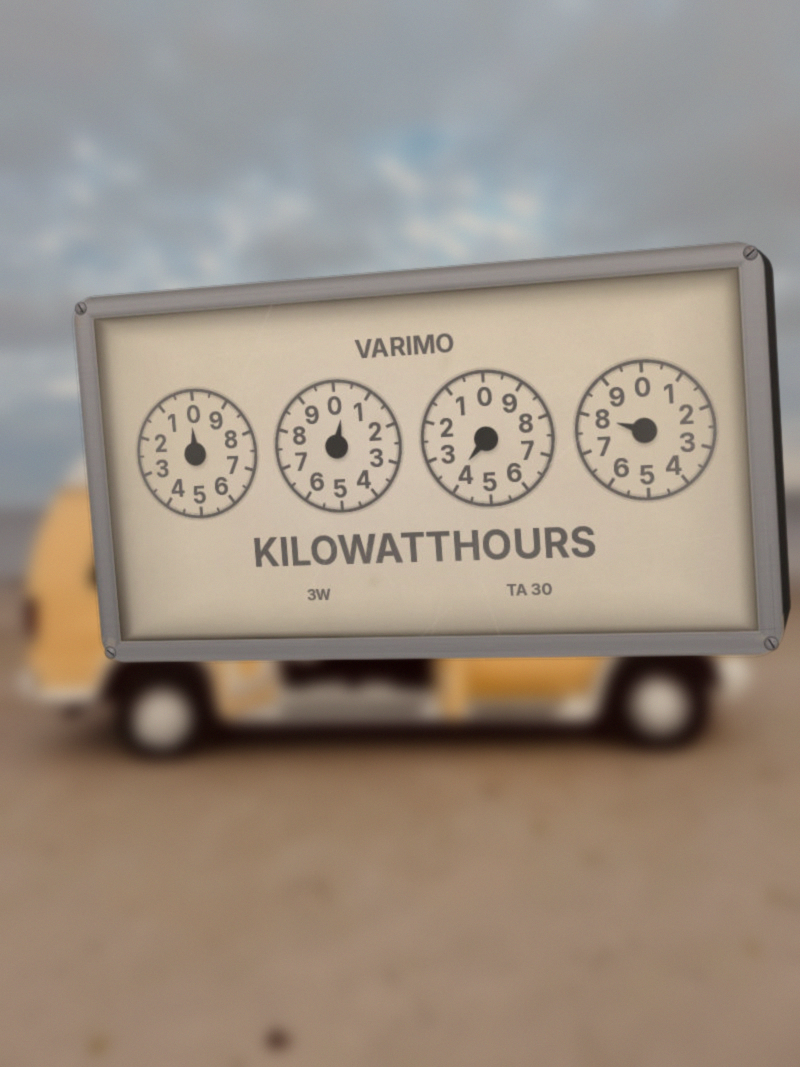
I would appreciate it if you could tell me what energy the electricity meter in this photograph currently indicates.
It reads 38 kWh
